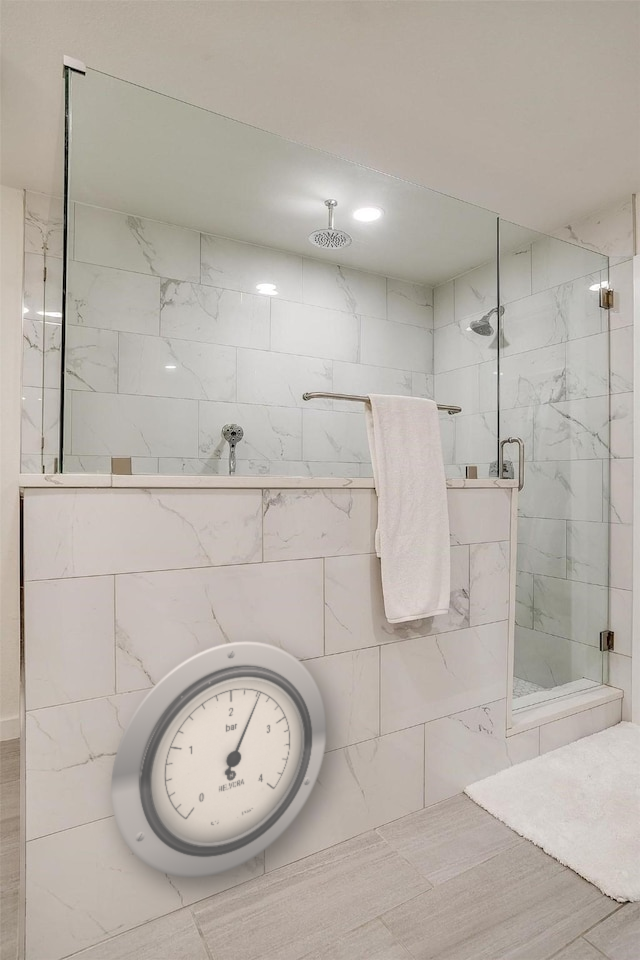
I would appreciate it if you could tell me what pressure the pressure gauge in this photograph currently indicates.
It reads 2.4 bar
